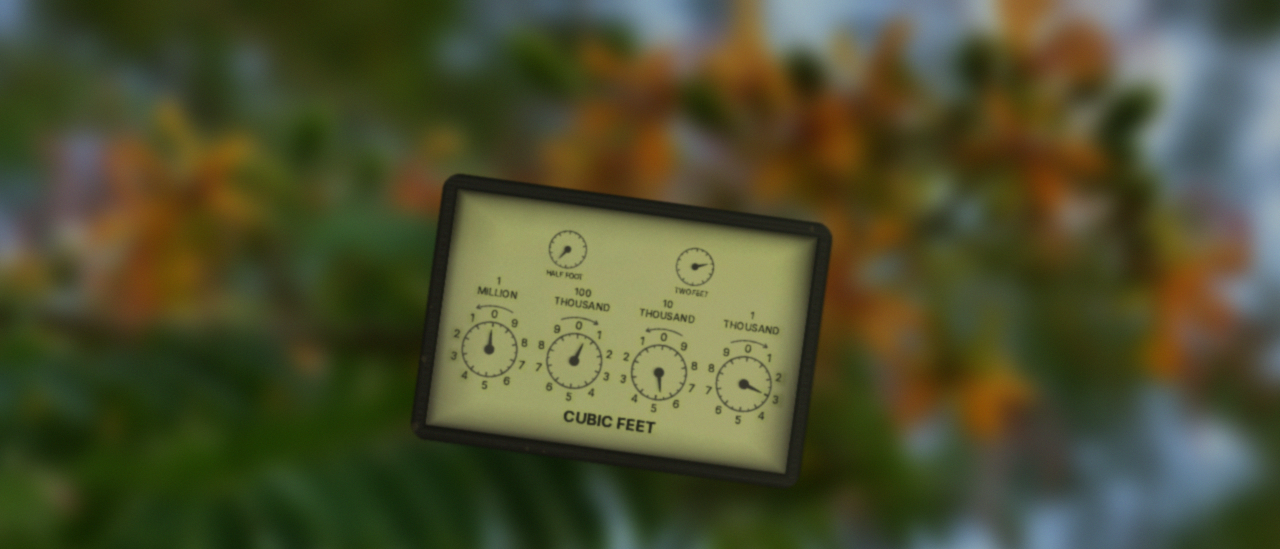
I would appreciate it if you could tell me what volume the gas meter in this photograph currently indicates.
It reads 5300 ft³
